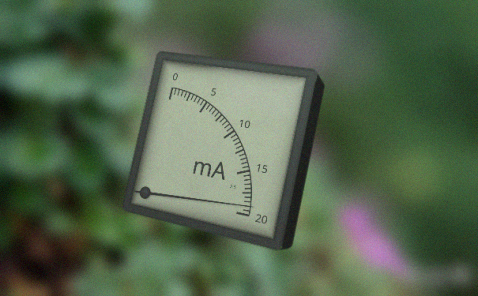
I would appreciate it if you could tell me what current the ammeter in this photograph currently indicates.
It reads 19 mA
